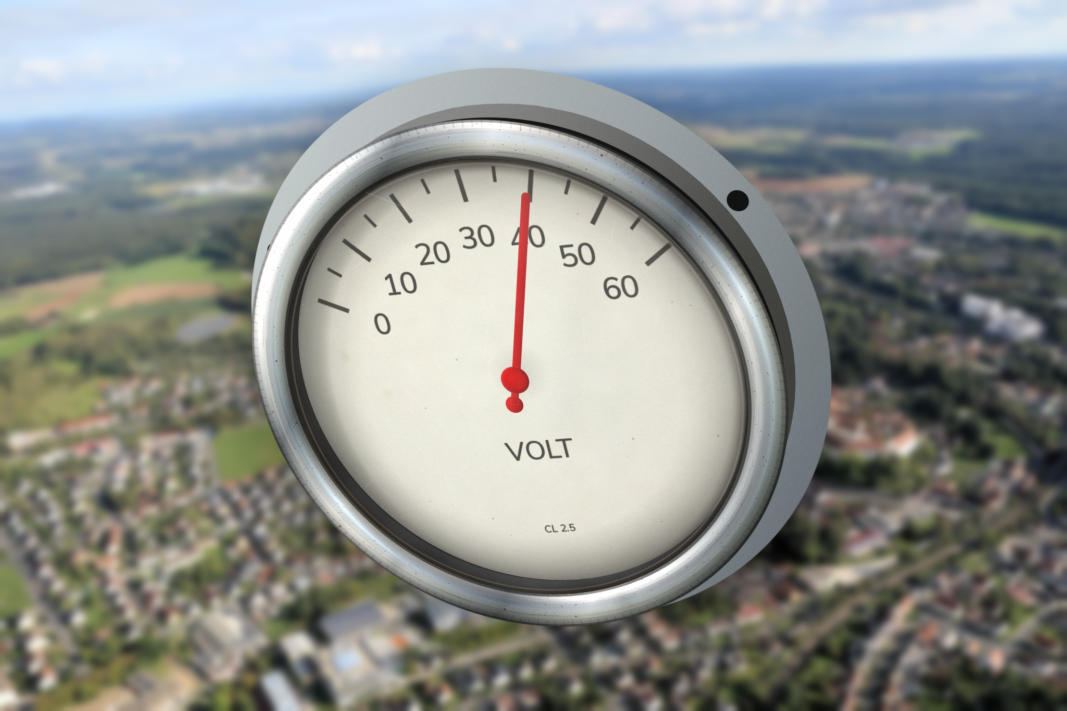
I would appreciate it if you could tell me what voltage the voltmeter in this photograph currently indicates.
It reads 40 V
